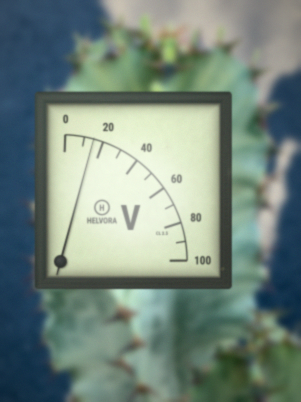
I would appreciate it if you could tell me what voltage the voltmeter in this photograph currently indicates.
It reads 15 V
